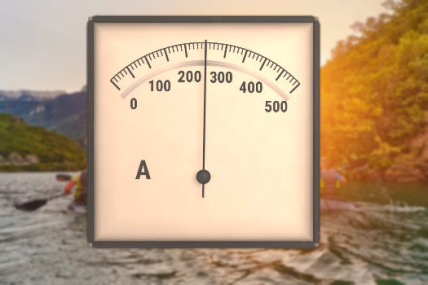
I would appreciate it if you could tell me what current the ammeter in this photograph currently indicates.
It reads 250 A
